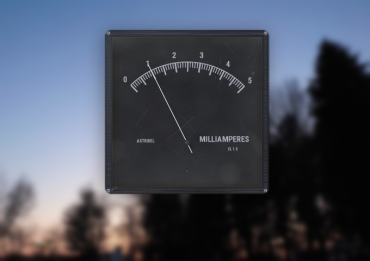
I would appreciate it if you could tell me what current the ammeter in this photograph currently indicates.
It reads 1 mA
